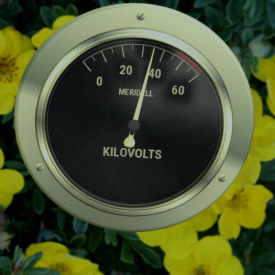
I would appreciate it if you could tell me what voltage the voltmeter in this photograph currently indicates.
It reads 35 kV
